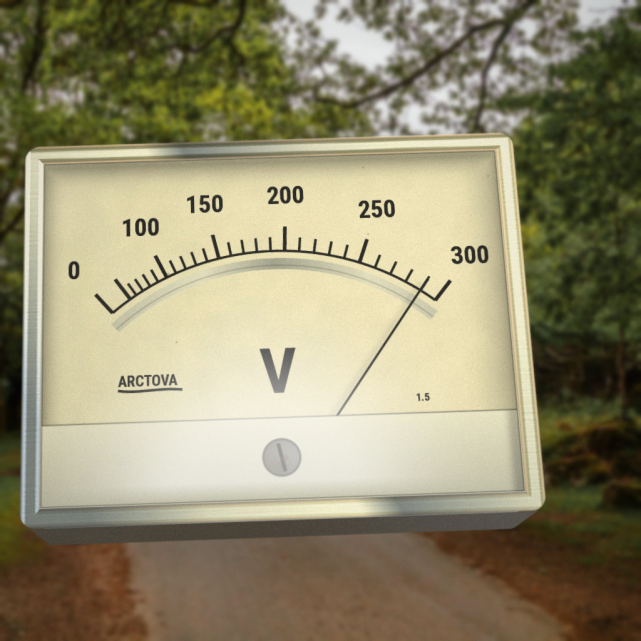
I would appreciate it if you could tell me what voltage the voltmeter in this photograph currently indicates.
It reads 290 V
